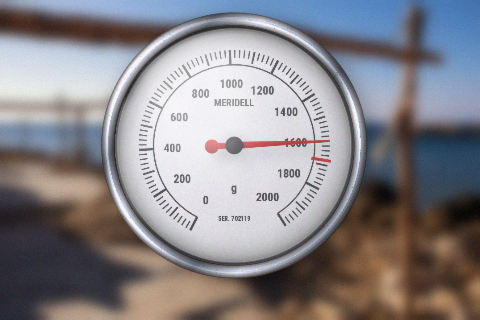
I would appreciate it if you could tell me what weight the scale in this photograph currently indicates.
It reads 1600 g
